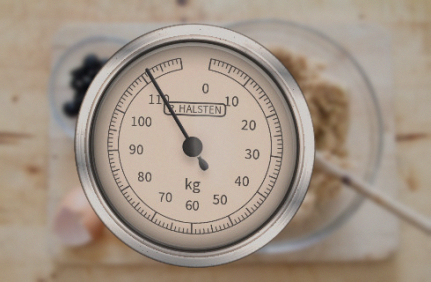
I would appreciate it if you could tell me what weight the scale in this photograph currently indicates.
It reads 112 kg
